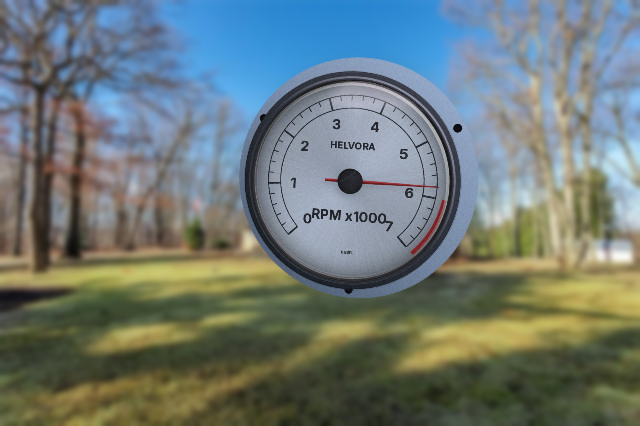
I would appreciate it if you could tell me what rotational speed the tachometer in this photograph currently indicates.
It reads 5800 rpm
